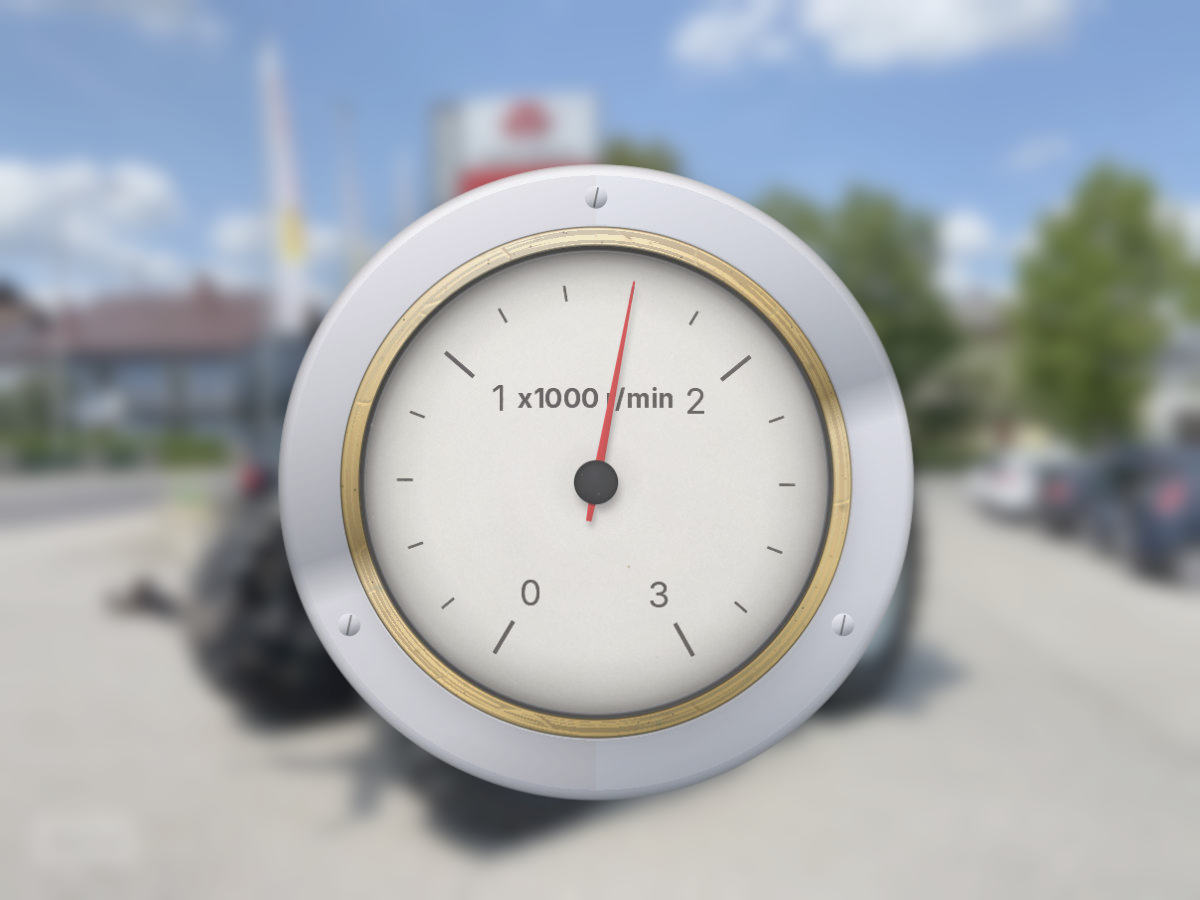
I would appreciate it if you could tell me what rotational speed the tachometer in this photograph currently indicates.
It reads 1600 rpm
